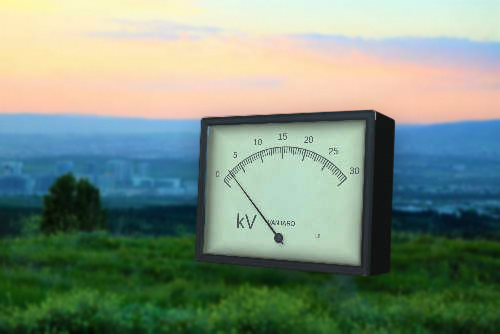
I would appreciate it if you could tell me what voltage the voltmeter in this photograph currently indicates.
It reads 2.5 kV
